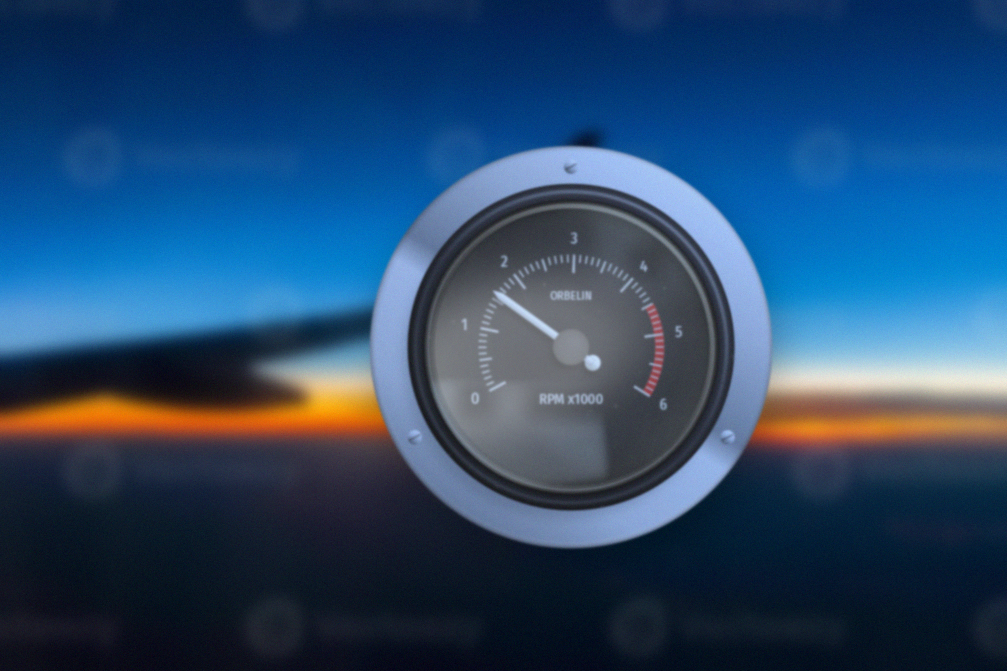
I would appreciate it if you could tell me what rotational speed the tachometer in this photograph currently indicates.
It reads 1600 rpm
